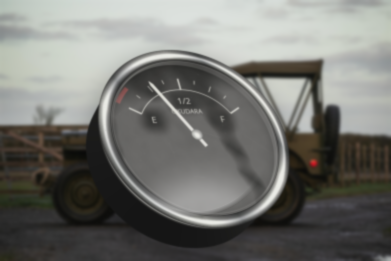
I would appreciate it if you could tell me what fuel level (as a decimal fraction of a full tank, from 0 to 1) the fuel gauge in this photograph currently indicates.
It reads 0.25
